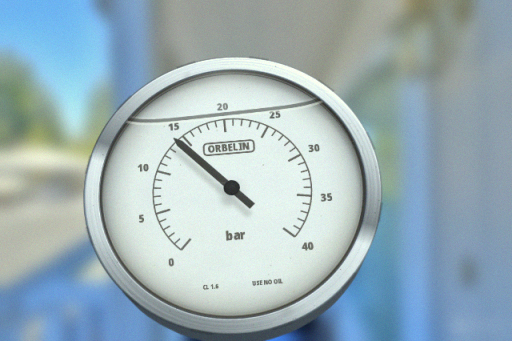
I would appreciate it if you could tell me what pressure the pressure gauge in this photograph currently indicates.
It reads 14 bar
